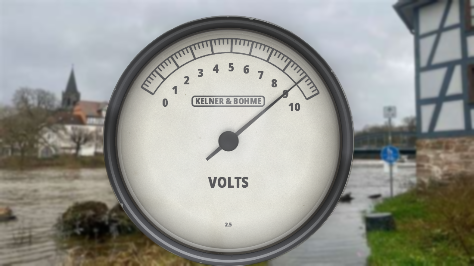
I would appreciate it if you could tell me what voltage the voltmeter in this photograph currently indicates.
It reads 9 V
